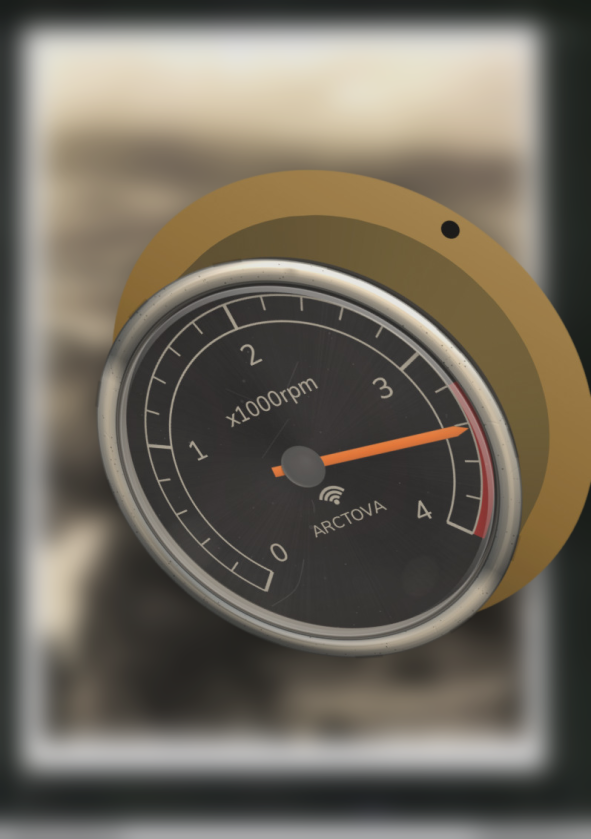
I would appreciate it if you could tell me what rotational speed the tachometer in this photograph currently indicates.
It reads 3400 rpm
